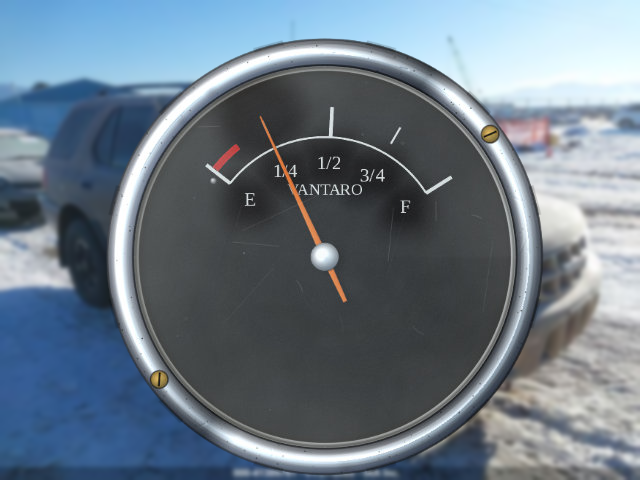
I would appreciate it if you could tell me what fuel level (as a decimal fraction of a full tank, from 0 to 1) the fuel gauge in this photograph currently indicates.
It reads 0.25
